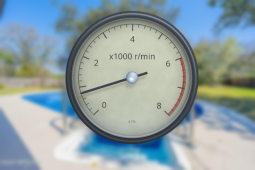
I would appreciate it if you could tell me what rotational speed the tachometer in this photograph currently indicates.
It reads 800 rpm
